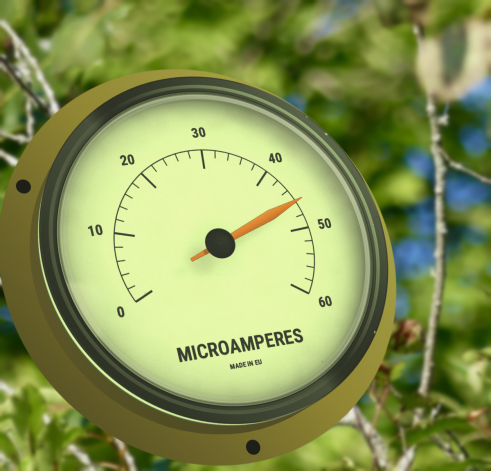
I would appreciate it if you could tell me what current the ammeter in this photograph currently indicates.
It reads 46 µA
